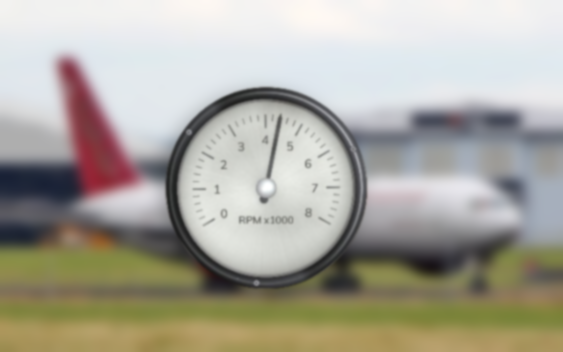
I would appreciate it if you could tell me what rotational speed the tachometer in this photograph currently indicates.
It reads 4400 rpm
